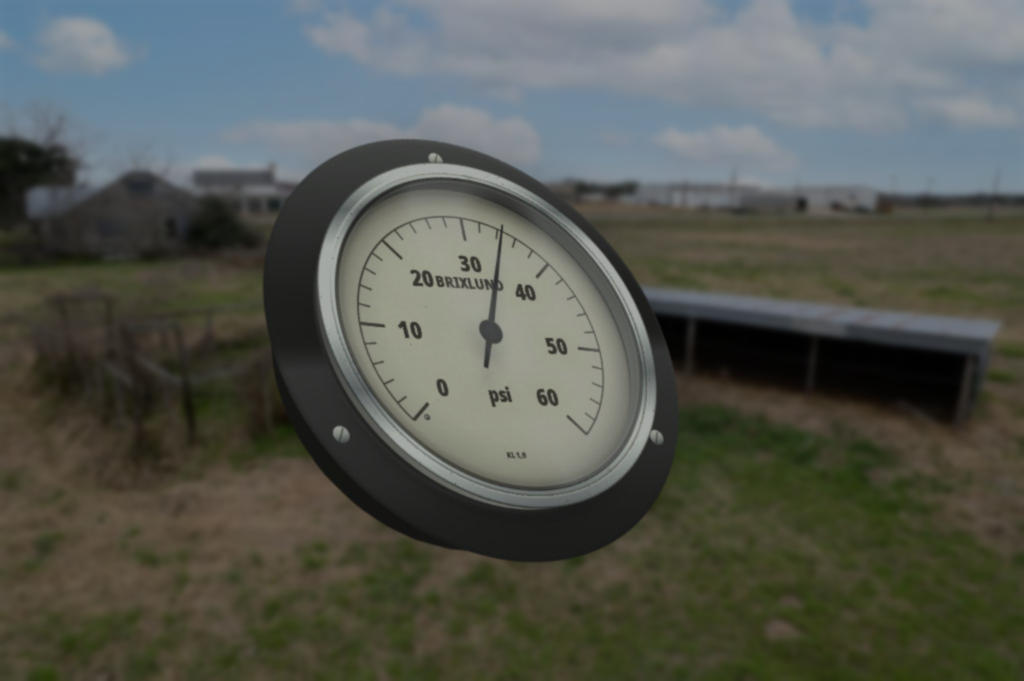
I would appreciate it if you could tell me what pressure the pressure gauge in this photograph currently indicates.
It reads 34 psi
